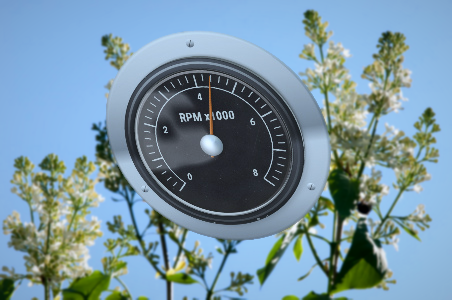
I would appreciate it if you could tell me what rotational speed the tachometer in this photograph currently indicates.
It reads 4400 rpm
